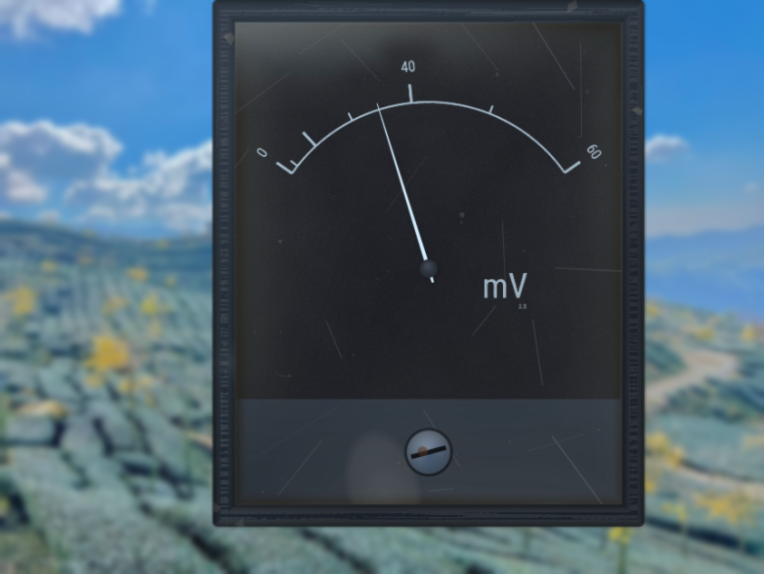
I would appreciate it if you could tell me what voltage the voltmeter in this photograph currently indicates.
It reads 35 mV
